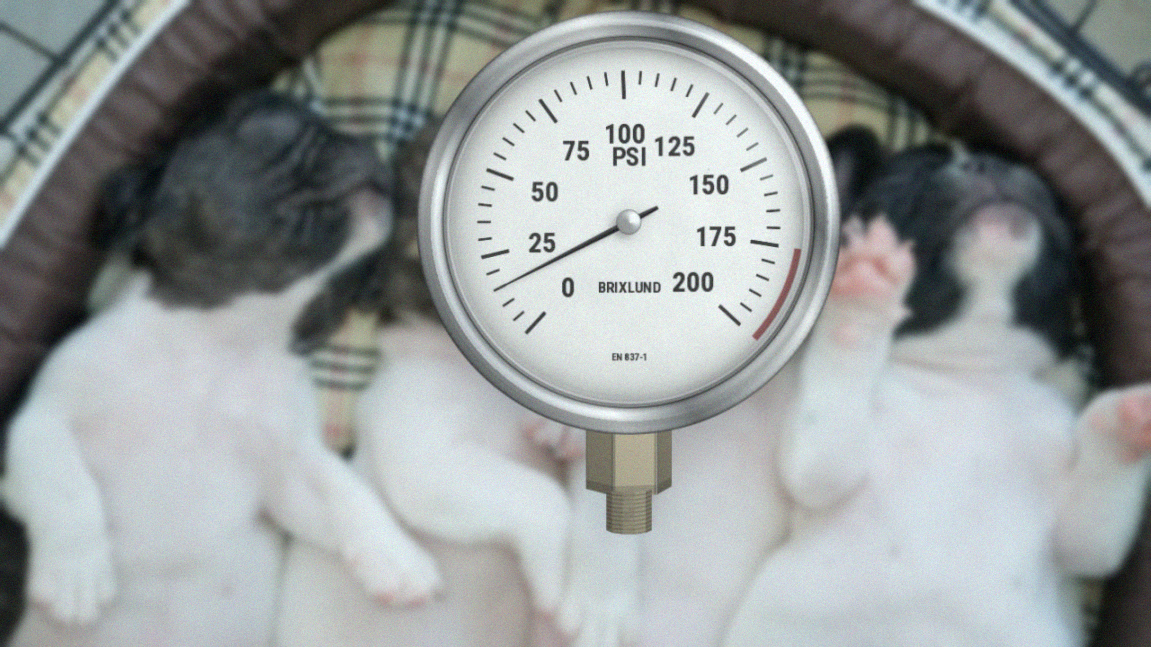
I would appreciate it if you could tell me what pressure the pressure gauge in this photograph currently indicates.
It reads 15 psi
